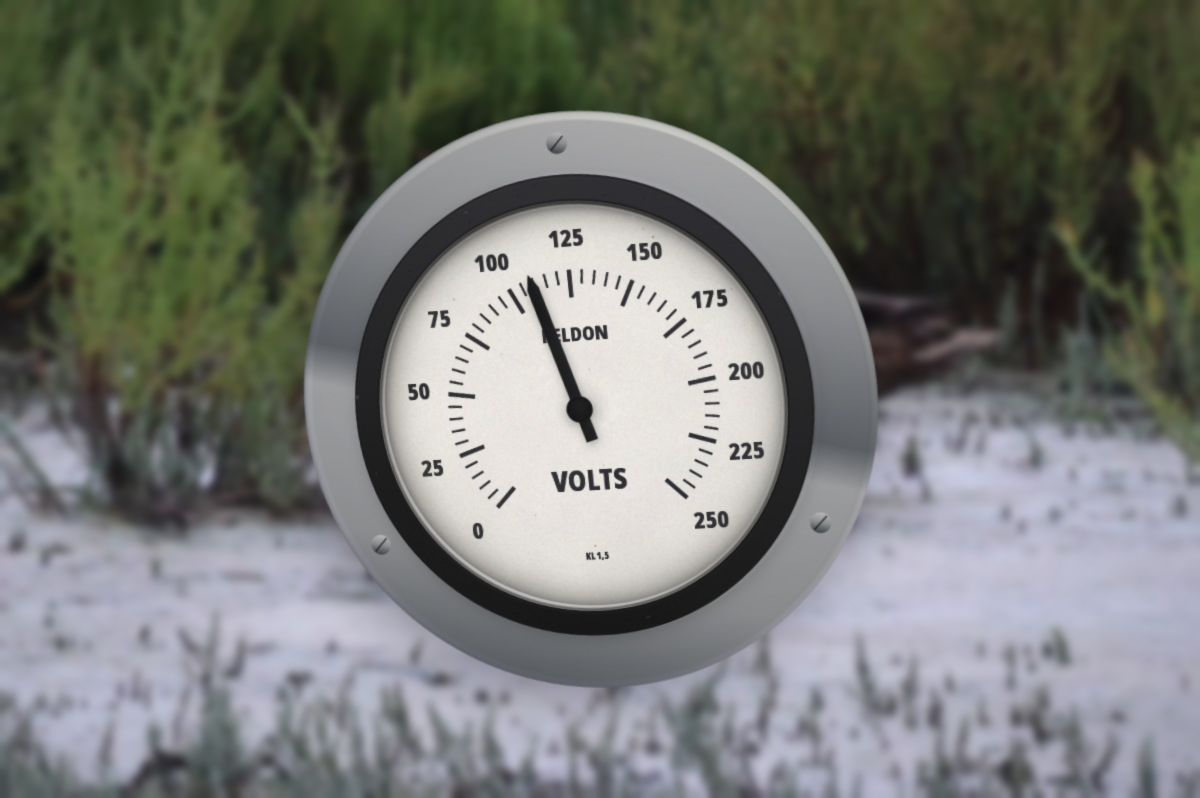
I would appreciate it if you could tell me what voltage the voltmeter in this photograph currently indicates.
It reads 110 V
